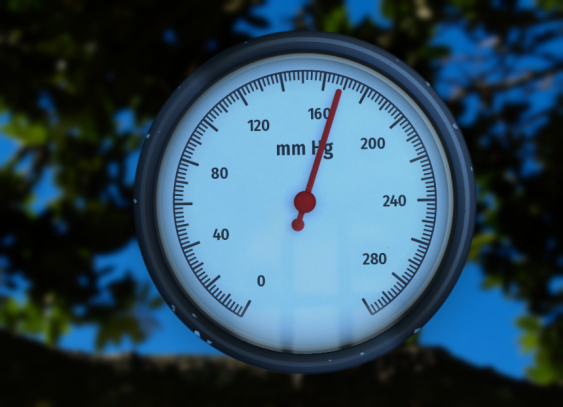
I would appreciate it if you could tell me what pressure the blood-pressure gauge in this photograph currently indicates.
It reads 168 mmHg
